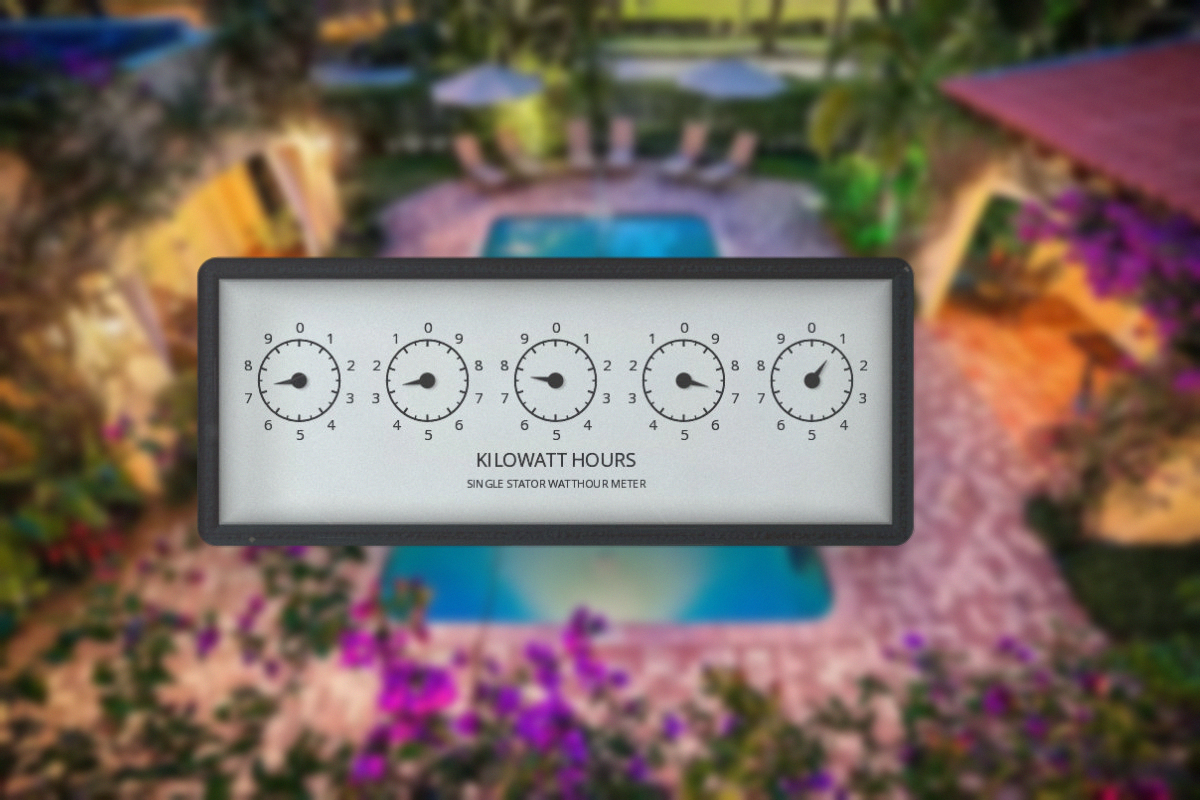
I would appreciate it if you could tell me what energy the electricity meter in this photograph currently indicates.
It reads 72771 kWh
